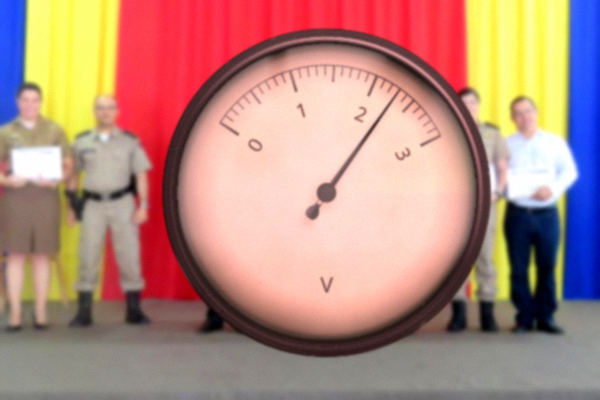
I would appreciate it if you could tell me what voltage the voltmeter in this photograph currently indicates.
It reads 2.3 V
